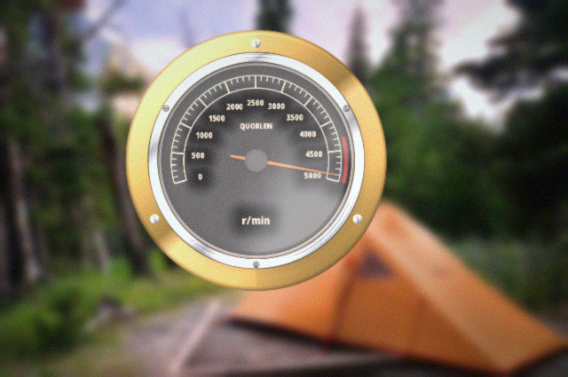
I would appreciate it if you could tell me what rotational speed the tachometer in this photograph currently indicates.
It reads 4900 rpm
